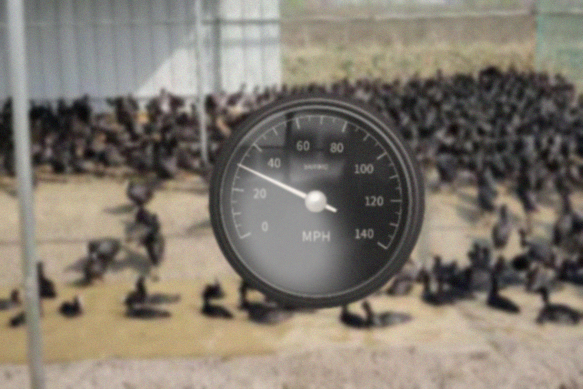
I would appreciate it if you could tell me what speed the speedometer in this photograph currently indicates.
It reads 30 mph
